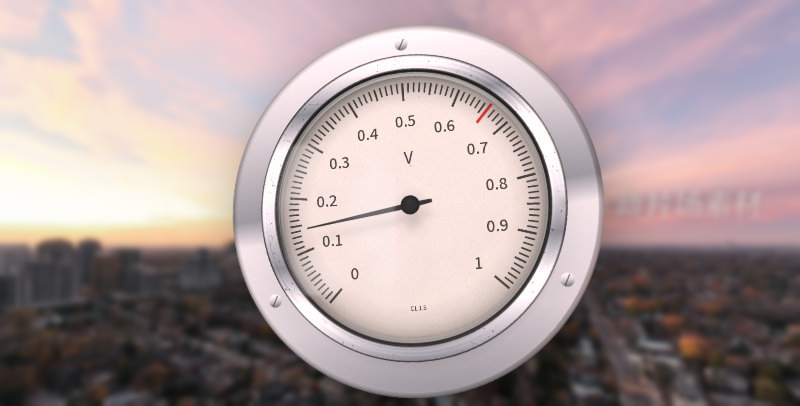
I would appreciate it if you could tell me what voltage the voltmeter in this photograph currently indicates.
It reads 0.14 V
